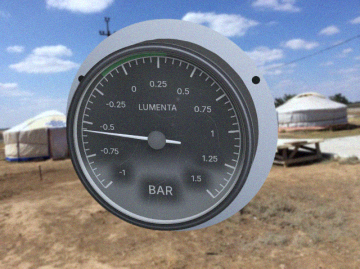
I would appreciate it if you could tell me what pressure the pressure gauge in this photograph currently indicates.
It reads -0.55 bar
